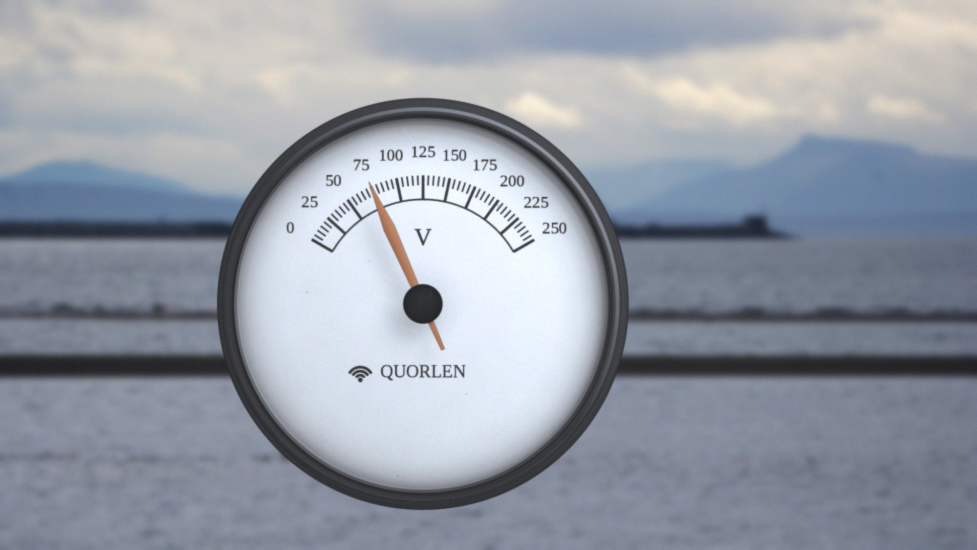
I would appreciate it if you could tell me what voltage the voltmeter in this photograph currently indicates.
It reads 75 V
